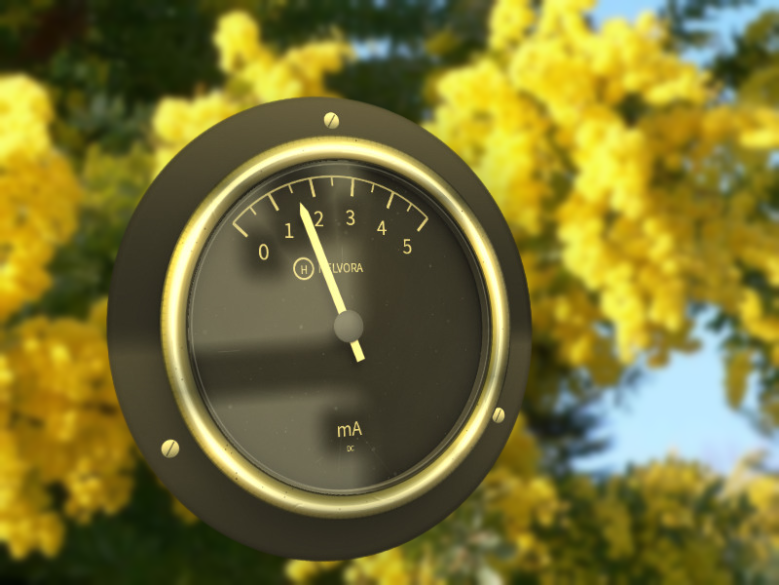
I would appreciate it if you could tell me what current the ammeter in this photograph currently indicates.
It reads 1.5 mA
